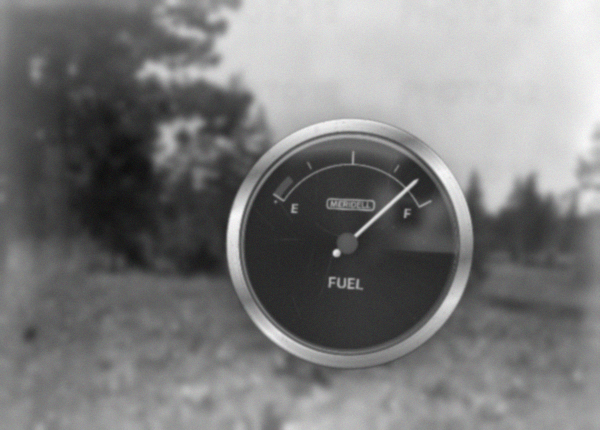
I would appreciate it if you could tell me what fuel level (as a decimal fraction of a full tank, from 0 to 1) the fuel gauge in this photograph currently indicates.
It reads 0.875
